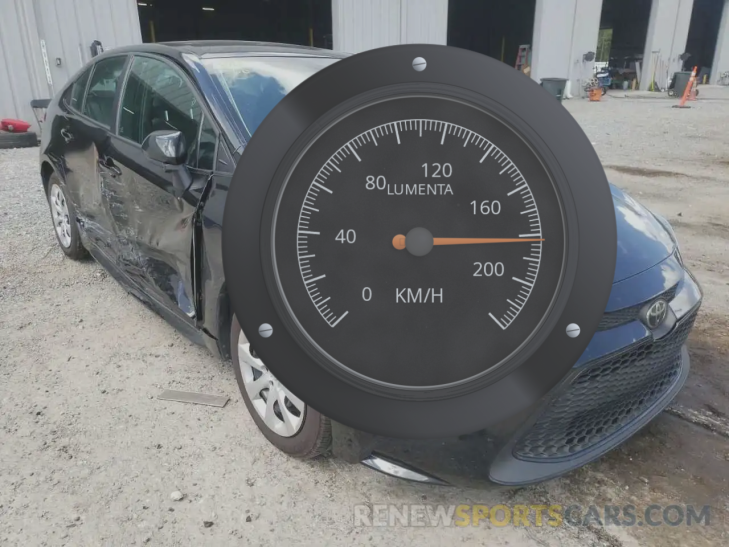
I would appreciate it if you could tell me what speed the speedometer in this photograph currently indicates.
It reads 182 km/h
